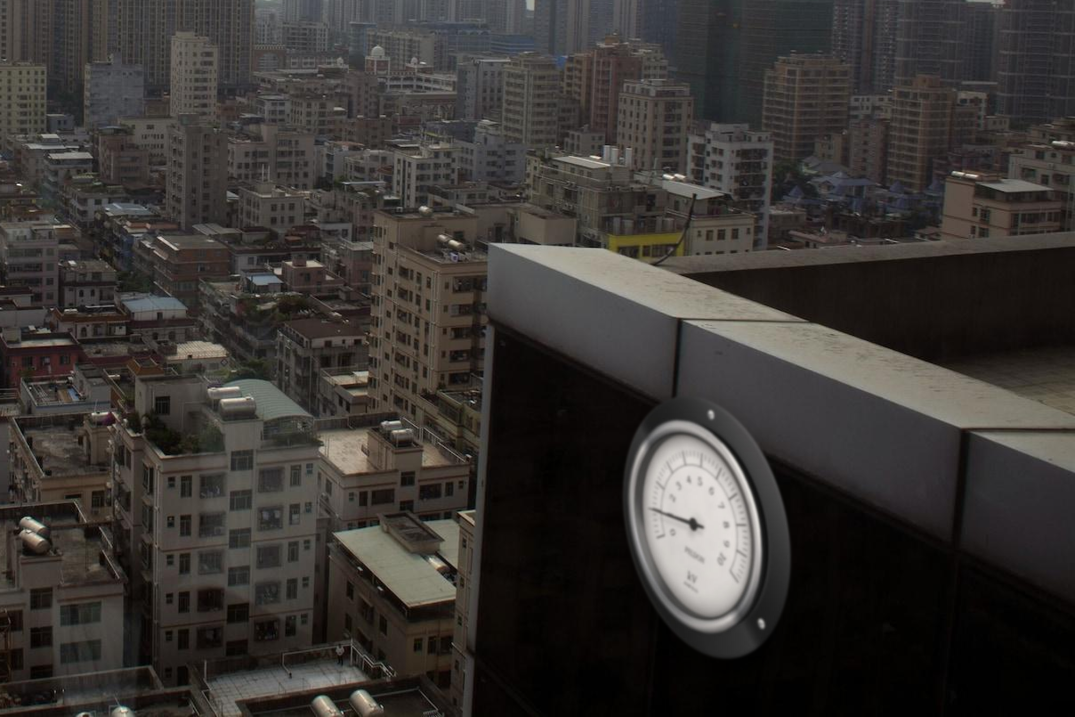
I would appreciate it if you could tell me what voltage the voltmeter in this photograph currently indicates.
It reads 1 kV
